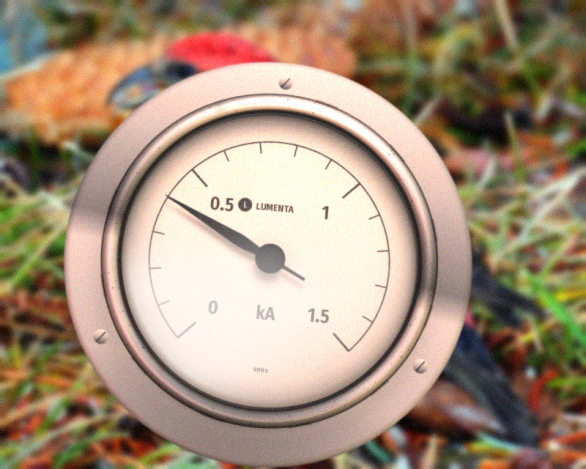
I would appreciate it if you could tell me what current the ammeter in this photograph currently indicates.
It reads 0.4 kA
